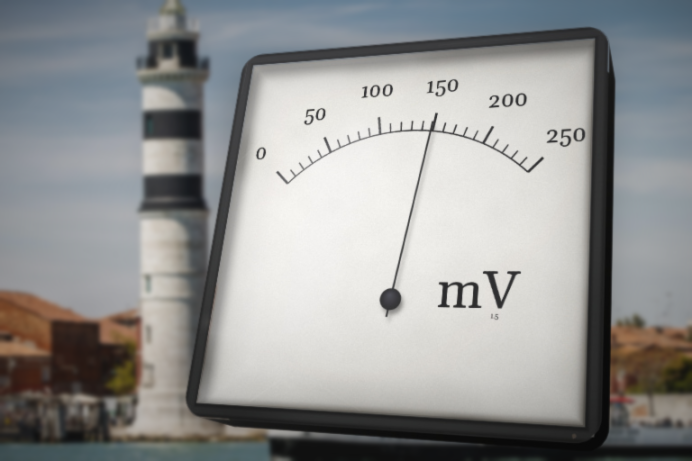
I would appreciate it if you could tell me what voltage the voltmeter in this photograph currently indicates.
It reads 150 mV
